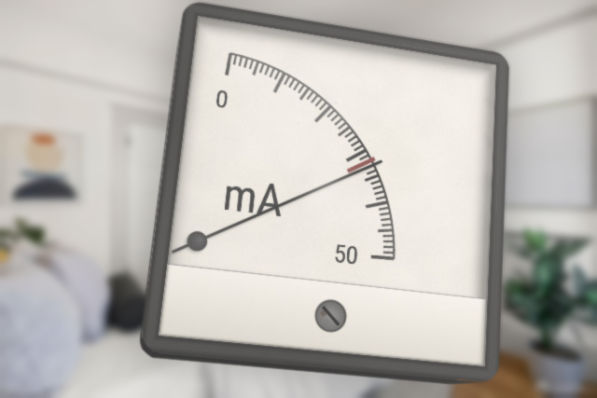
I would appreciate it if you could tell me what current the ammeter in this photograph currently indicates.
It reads 33 mA
